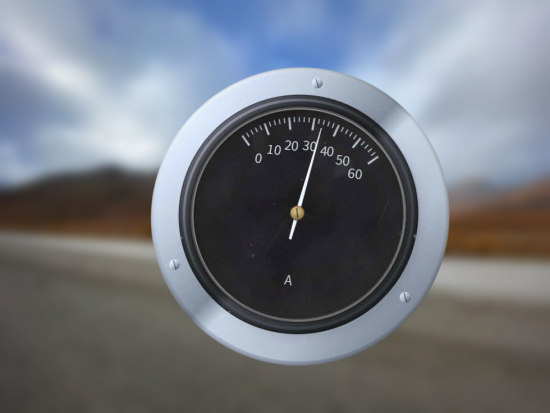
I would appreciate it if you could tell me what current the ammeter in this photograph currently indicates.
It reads 34 A
